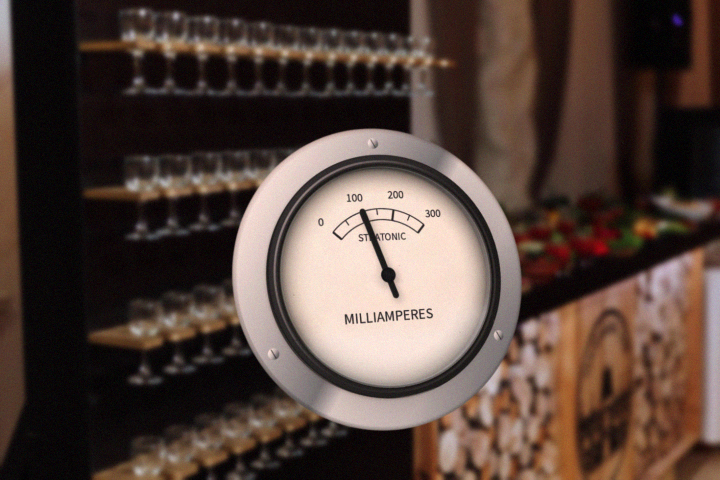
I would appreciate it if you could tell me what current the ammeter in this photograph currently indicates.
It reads 100 mA
